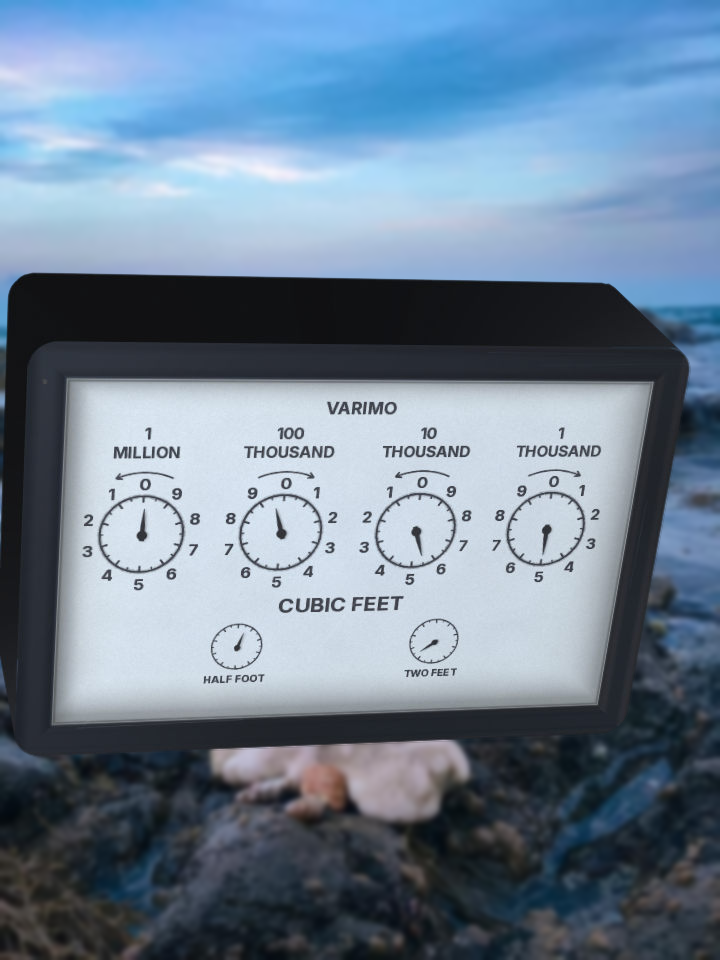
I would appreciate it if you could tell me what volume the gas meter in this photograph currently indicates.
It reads 995500 ft³
